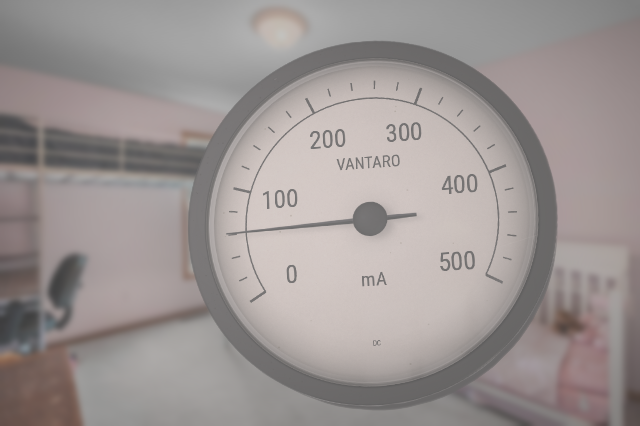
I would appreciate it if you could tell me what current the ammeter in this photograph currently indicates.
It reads 60 mA
